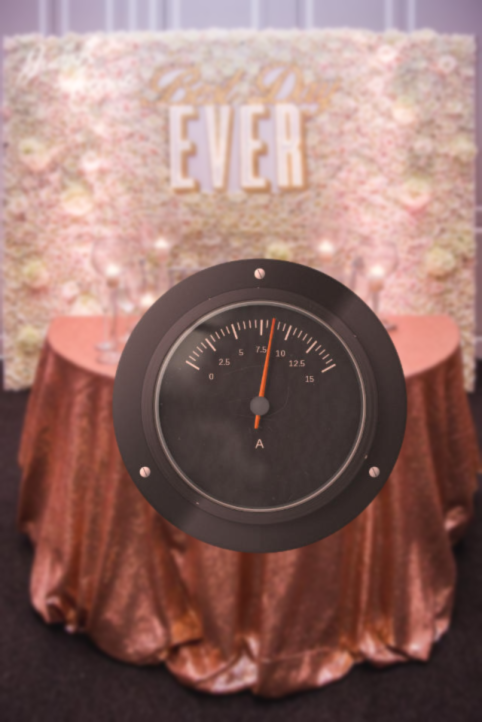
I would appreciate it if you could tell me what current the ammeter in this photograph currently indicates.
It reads 8.5 A
